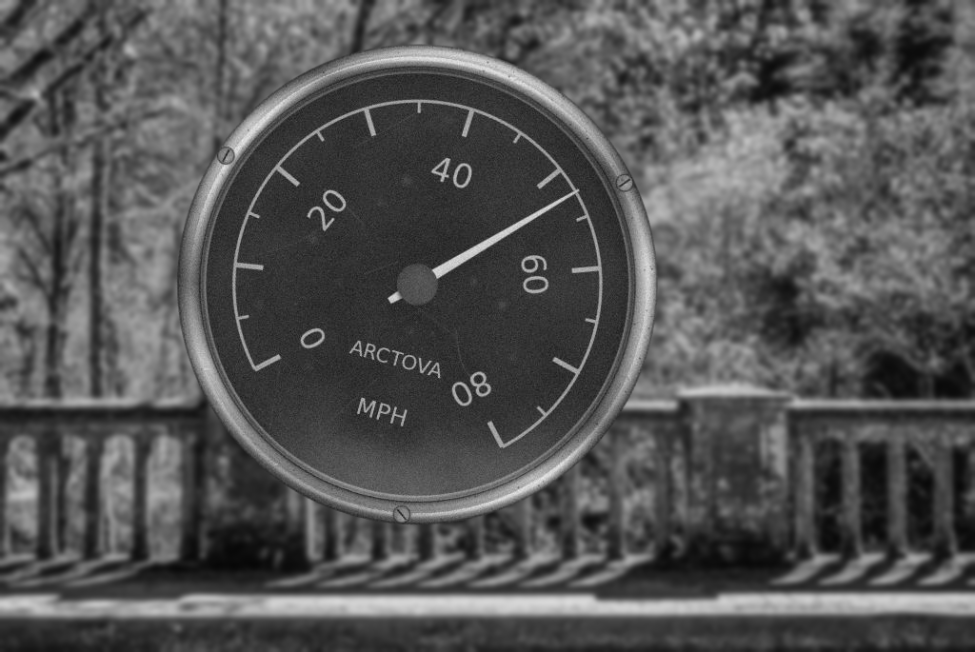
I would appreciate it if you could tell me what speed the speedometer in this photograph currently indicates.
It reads 52.5 mph
